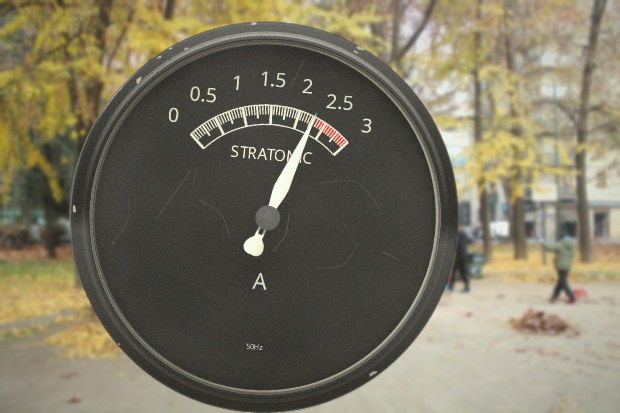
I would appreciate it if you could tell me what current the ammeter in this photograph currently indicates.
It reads 2.25 A
